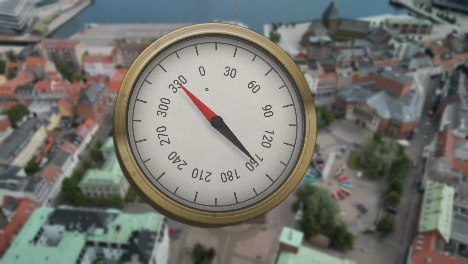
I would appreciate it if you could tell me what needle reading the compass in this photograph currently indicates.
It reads 330 °
